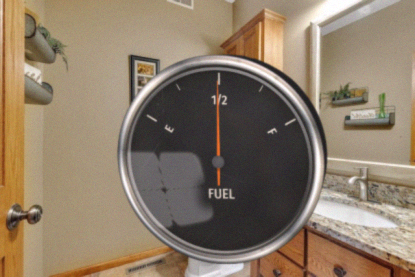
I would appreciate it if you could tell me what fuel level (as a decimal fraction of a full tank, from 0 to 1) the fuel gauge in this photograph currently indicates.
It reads 0.5
